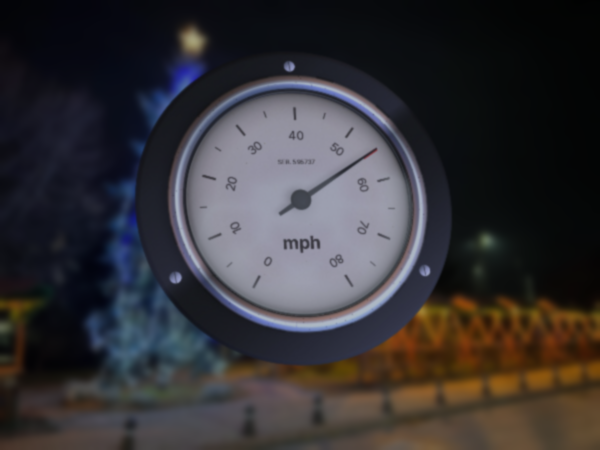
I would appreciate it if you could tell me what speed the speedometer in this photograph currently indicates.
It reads 55 mph
